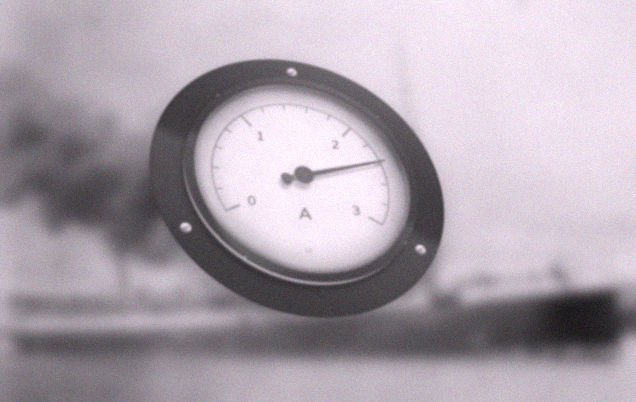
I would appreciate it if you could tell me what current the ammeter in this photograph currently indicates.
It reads 2.4 A
